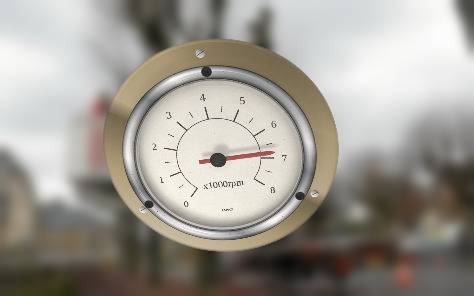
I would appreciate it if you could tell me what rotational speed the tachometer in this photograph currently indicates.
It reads 6750 rpm
